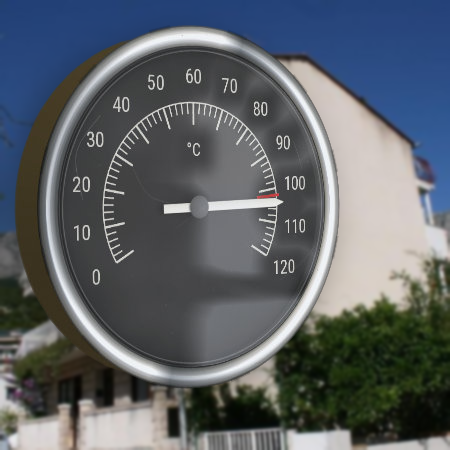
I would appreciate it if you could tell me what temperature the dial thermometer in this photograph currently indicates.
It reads 104 °C
